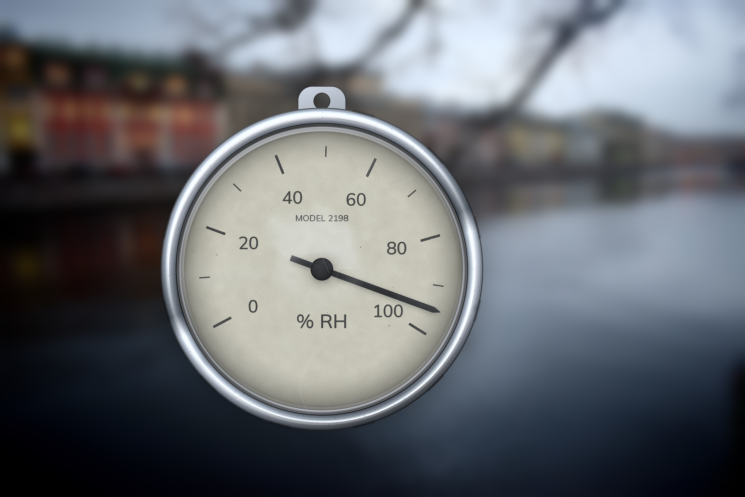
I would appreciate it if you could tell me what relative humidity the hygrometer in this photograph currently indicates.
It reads 95 %
